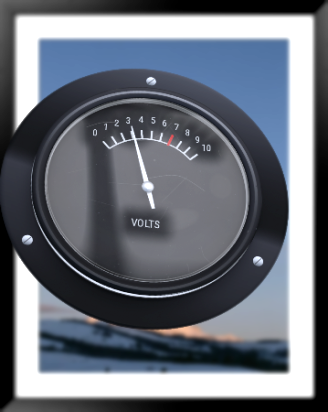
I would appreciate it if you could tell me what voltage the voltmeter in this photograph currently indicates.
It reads 3 V
